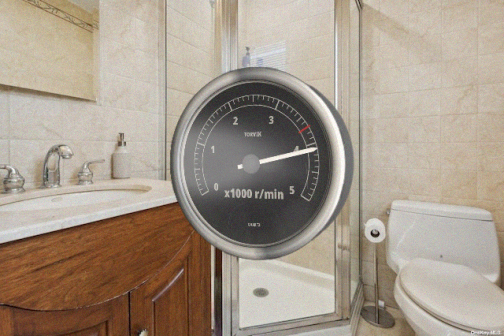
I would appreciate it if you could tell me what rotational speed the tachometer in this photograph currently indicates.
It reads 4100 rpm
